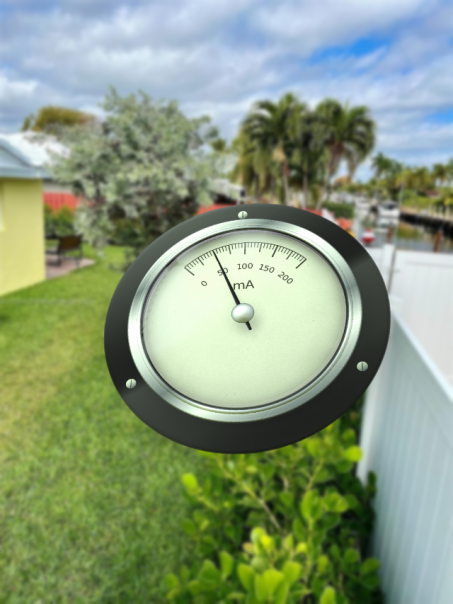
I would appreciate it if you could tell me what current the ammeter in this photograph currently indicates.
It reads 50 mA
